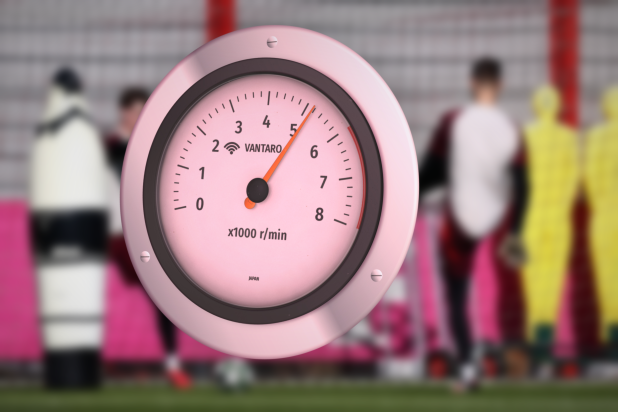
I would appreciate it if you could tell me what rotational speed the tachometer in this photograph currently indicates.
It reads 5200 rpm
